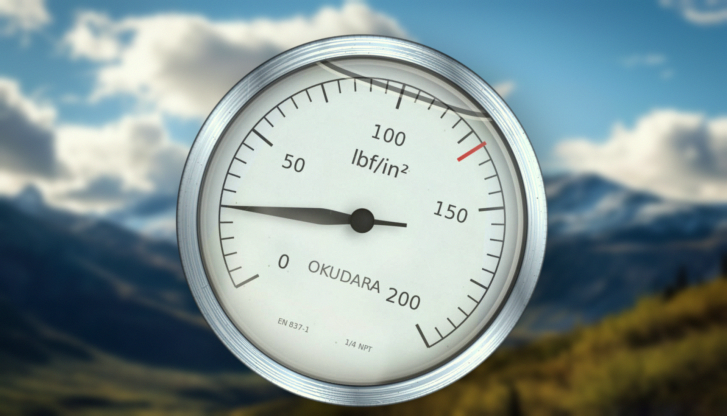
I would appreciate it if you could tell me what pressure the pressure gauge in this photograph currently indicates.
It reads 25 psi
